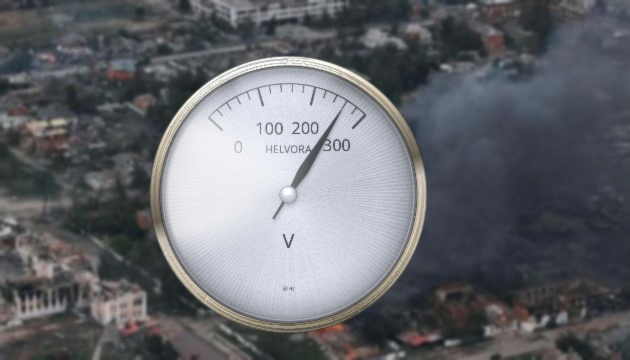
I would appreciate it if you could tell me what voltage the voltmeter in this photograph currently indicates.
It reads 260 V
